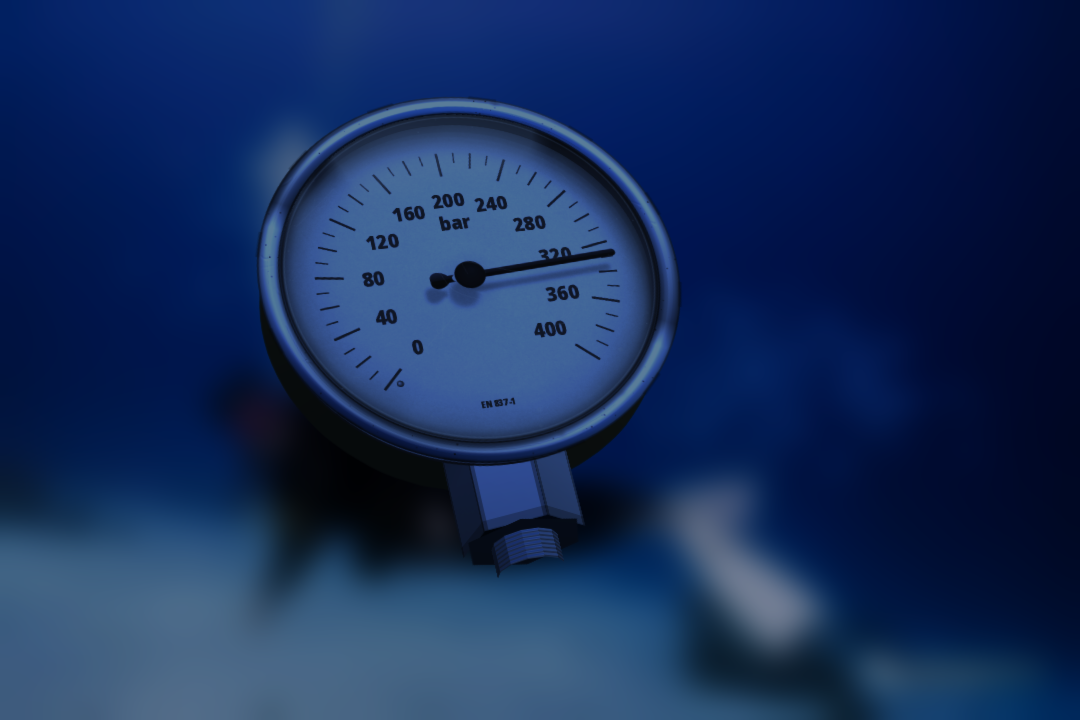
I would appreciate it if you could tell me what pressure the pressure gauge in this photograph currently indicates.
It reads 330 bar
